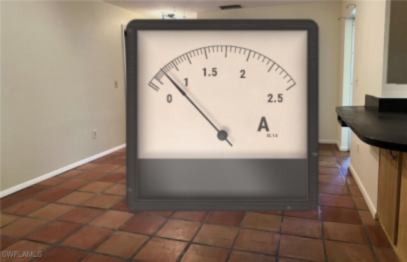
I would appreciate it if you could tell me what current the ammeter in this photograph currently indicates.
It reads 0.75 A
